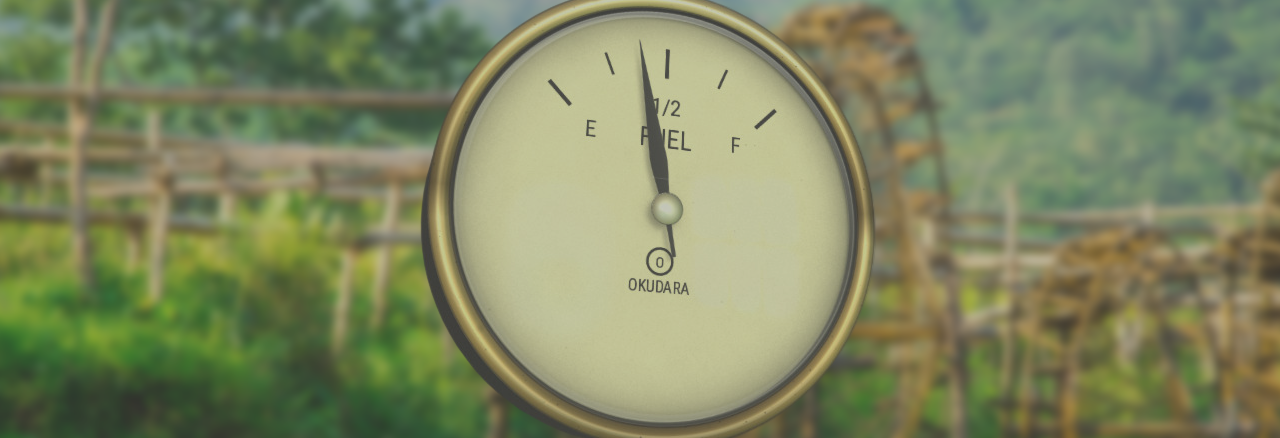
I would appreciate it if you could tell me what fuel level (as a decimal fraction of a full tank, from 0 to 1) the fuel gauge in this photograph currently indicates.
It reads 0.375
